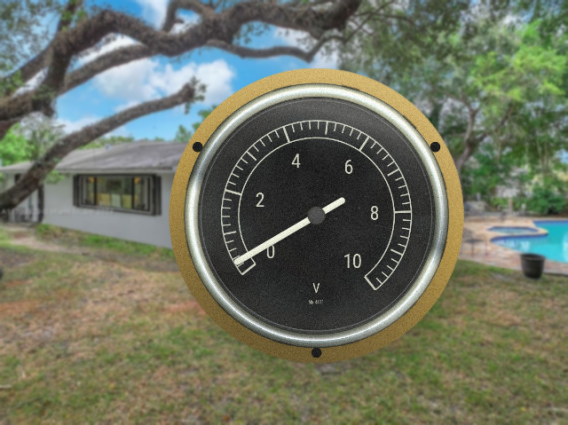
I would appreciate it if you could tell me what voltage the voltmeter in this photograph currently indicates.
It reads 0.3 V
